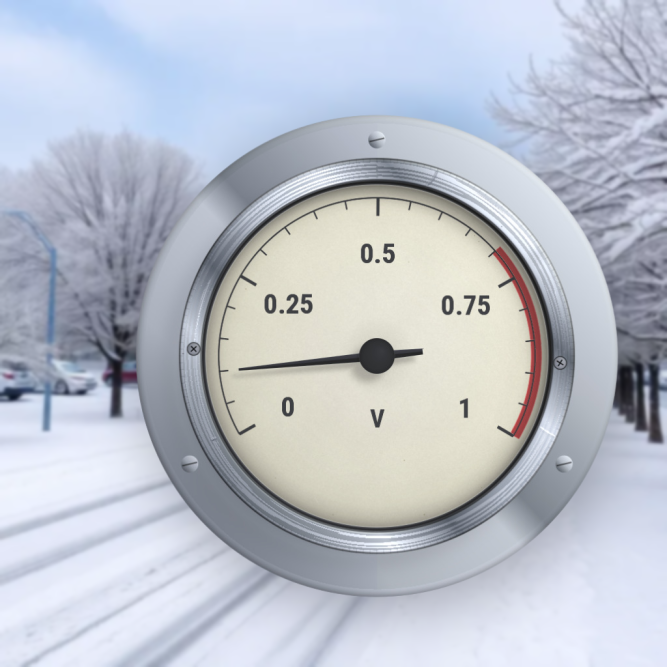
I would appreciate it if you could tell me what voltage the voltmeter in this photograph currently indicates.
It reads 0.1 V
